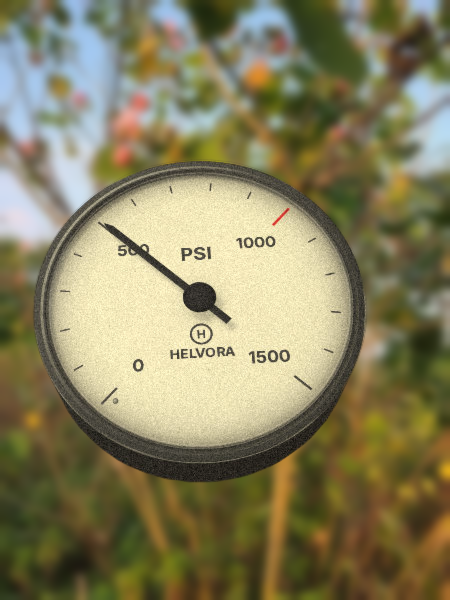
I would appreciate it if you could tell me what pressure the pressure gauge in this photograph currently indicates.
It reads 500 psi
